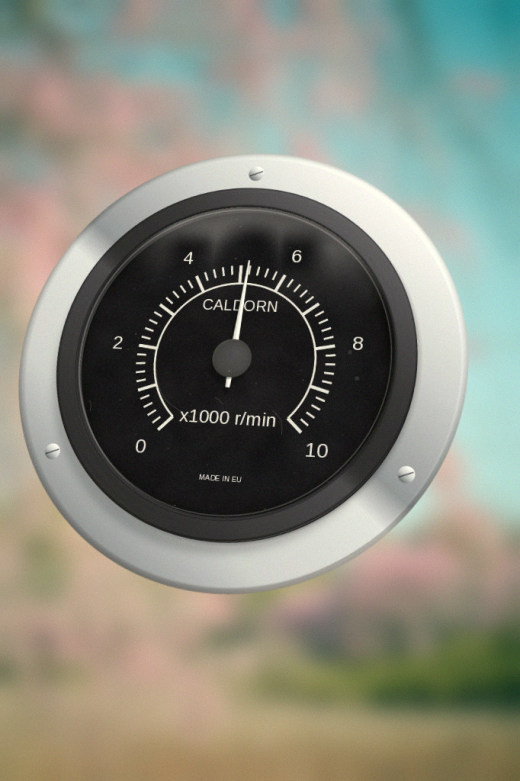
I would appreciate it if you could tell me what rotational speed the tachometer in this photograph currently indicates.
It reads 5200 rpm
